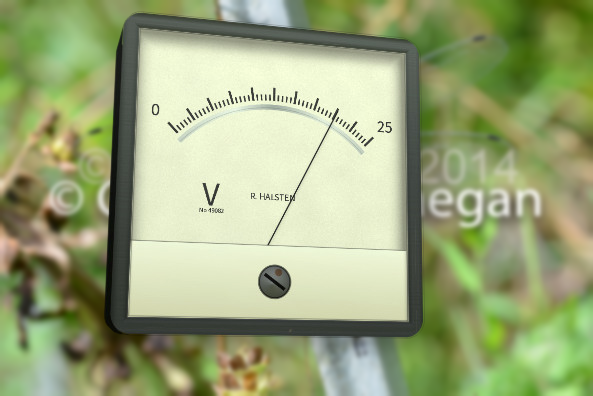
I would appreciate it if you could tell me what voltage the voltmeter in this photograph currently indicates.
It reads 20 V
